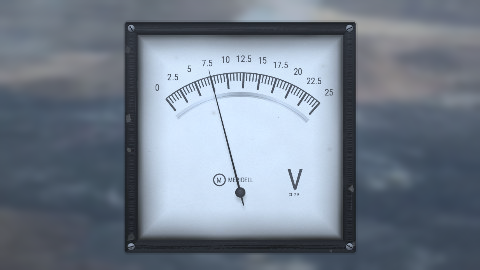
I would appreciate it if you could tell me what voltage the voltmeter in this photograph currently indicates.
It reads 7.5 V
